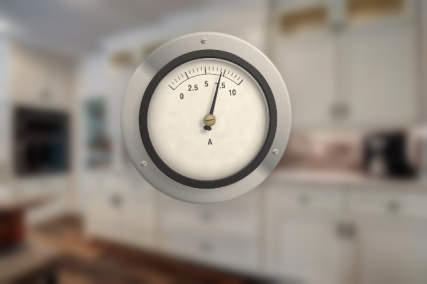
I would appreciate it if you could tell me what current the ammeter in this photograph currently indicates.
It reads 7 A
